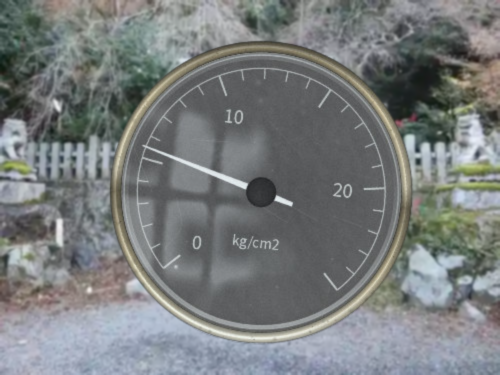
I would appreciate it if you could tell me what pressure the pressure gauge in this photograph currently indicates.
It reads 5.5 kg/cm²
